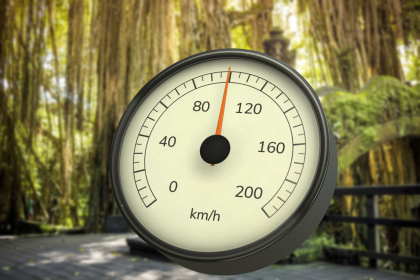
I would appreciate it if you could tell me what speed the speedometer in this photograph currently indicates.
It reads 100 km/h
